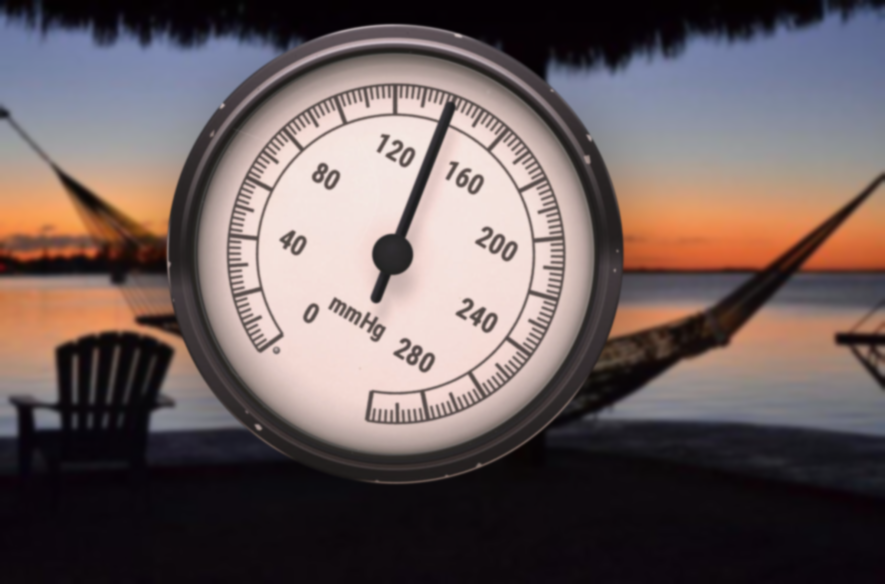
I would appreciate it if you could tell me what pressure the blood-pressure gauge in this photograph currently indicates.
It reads 140 mmHg
